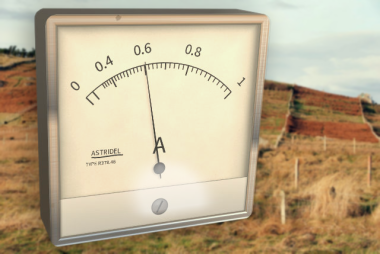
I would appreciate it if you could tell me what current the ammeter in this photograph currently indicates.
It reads 0.6 A
